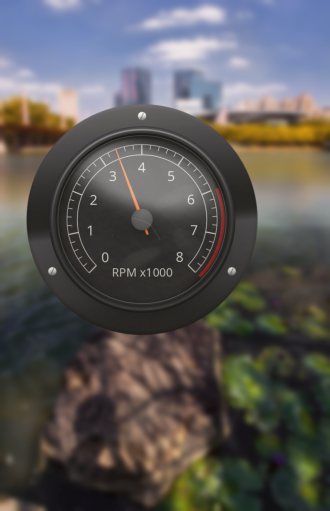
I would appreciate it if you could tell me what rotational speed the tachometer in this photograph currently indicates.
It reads 3400 rpm
